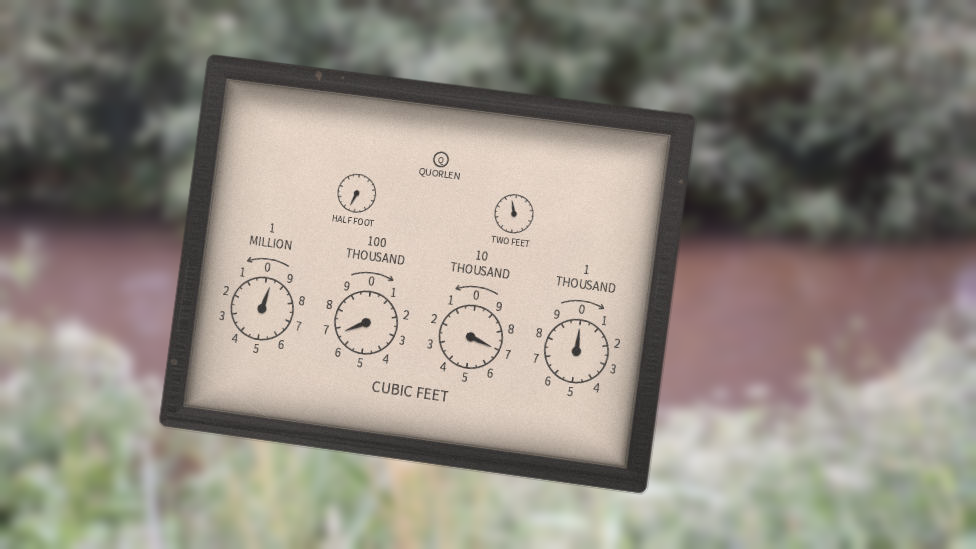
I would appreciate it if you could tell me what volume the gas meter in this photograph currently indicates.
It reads 967000 ft³
